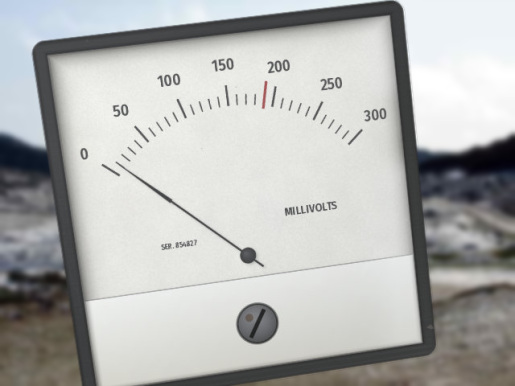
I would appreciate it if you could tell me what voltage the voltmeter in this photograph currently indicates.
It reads 10 mV
